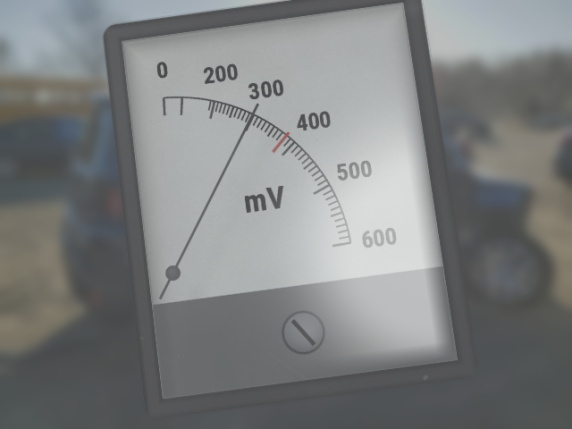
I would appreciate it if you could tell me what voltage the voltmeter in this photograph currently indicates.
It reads 300 mV
